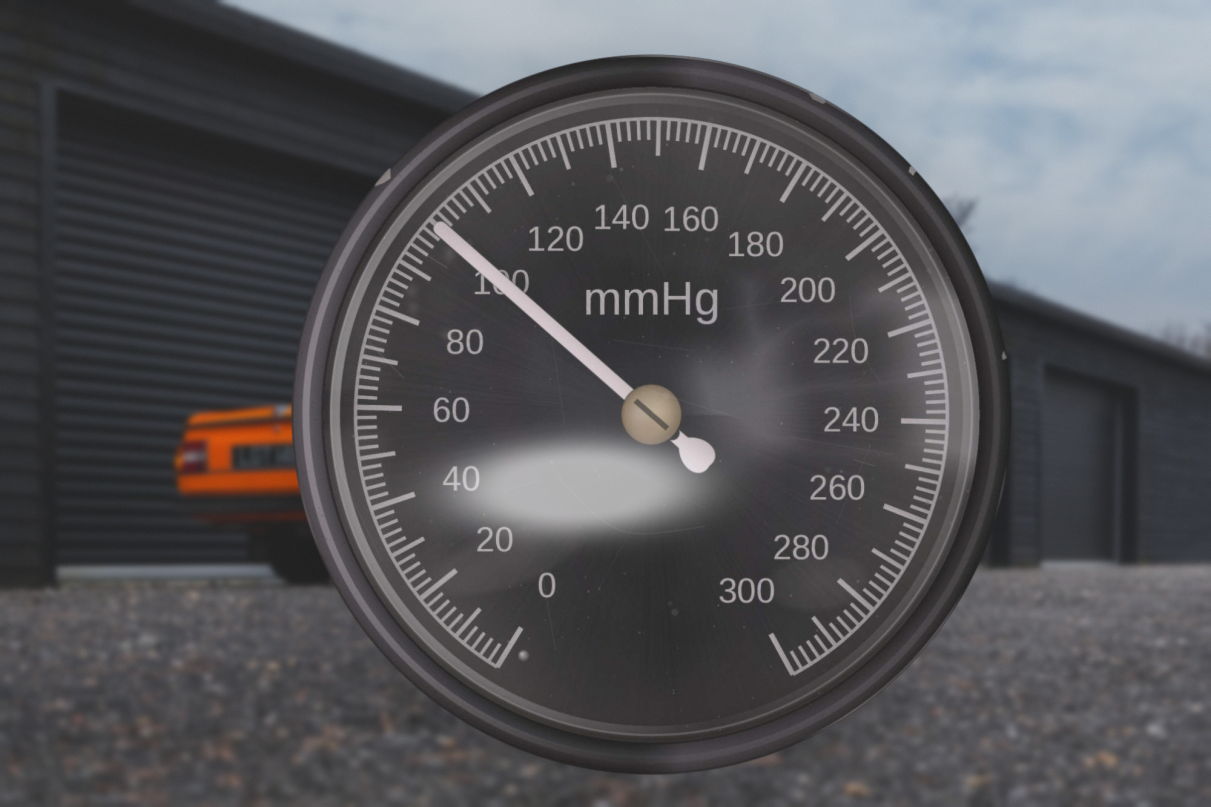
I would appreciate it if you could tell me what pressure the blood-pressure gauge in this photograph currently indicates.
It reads 100 mmHg
